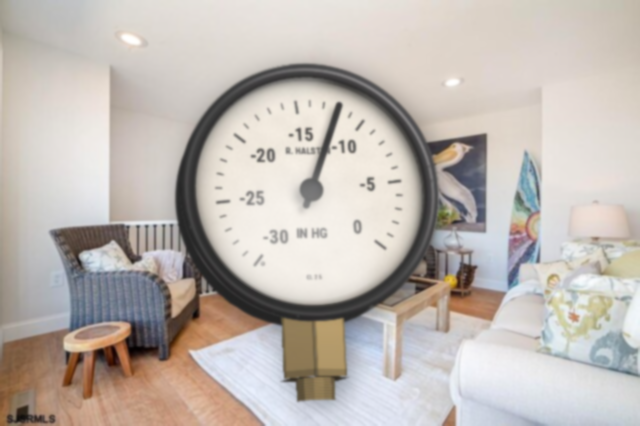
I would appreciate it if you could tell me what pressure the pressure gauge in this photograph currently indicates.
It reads -12 inHg
